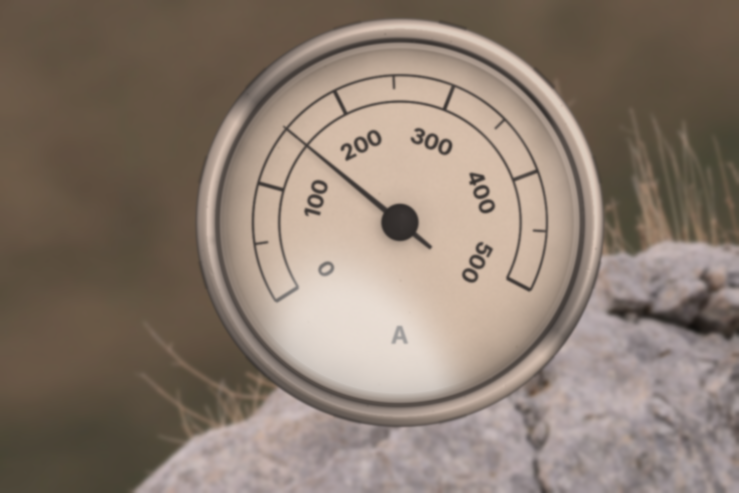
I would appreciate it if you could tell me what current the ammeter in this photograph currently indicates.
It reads 150 A
